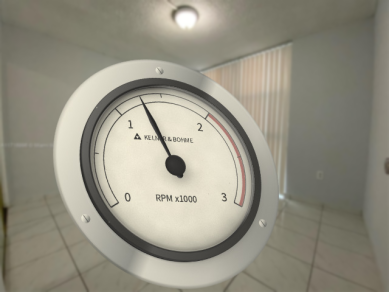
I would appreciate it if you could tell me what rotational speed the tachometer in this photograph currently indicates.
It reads 1250 rpm
